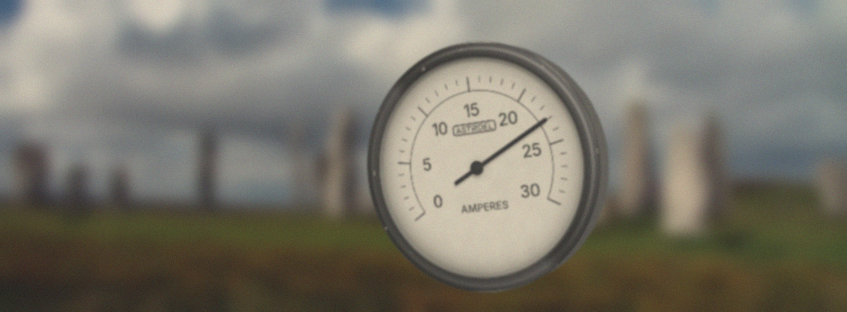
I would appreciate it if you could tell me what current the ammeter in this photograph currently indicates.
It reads 23 A
